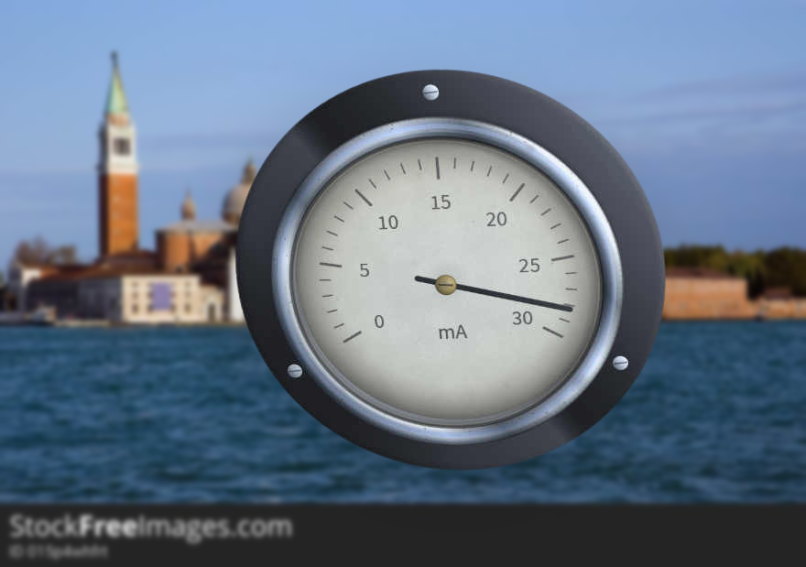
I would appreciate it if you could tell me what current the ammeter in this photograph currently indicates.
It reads 28 mA
